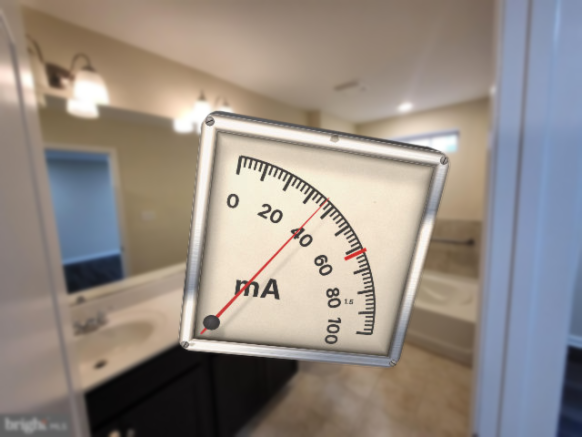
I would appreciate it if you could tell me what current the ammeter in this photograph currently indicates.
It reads 36 mA
